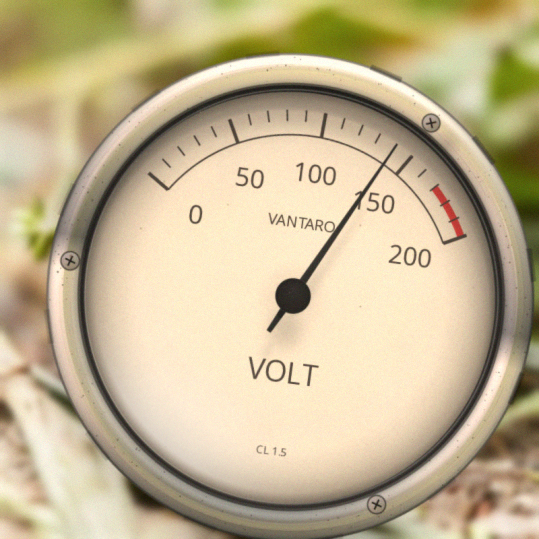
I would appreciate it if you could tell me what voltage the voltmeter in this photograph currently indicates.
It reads 140 V
